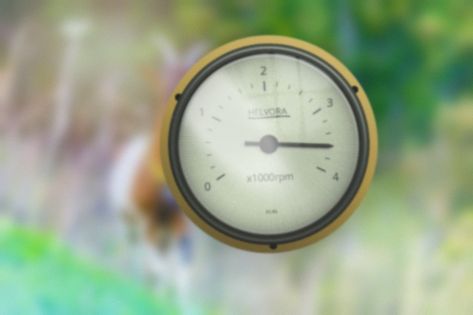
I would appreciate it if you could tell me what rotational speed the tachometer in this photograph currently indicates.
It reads 3600 rpm
